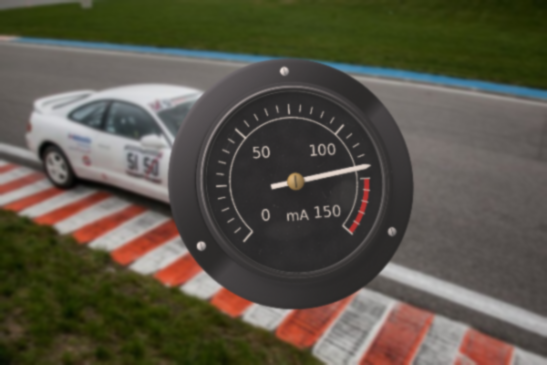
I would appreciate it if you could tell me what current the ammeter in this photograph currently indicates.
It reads 120 mA
